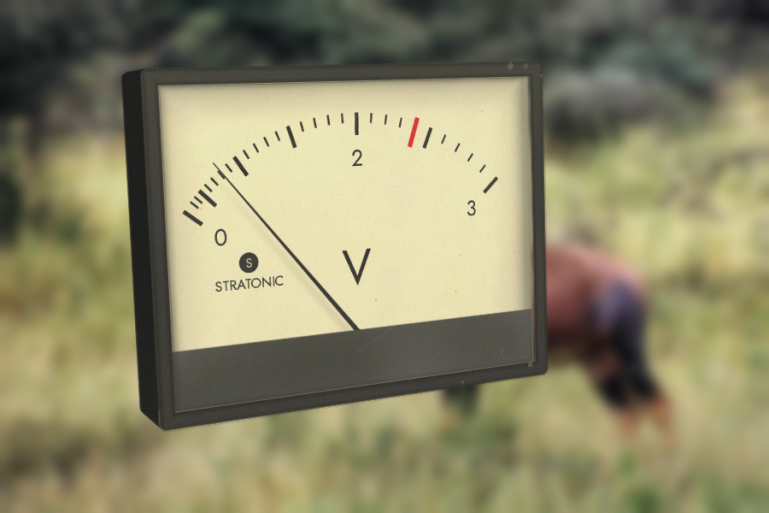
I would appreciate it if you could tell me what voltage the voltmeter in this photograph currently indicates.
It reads 0.8 V
